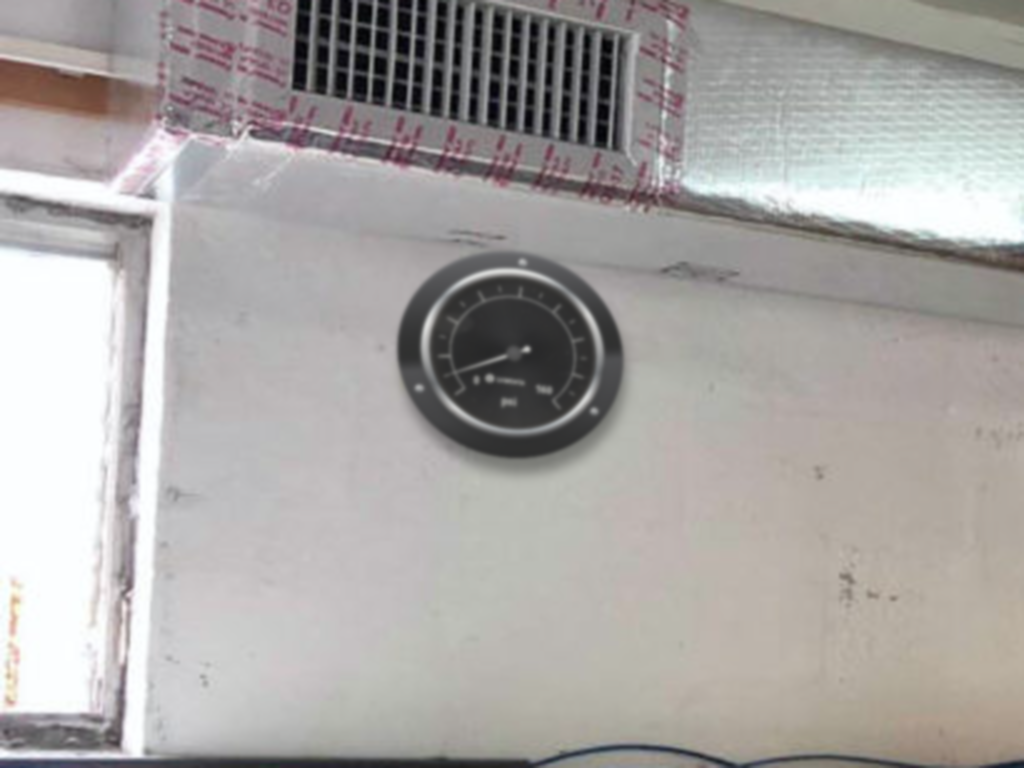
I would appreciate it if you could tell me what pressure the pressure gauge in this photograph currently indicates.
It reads 10 psi
